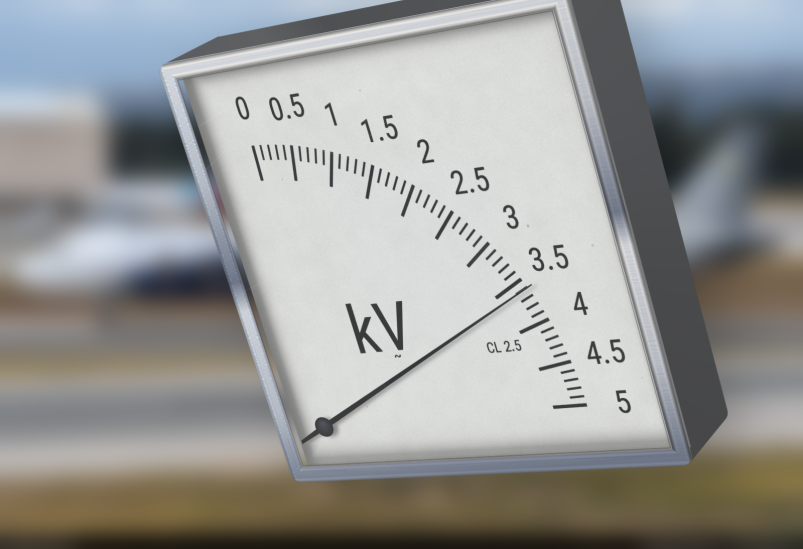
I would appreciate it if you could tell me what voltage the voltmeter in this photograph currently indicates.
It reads 3.6 kV
